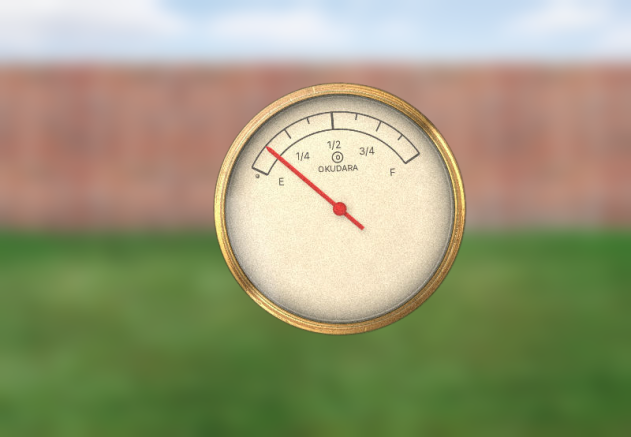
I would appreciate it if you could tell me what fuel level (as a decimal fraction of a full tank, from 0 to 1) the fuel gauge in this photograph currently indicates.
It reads 0.125
